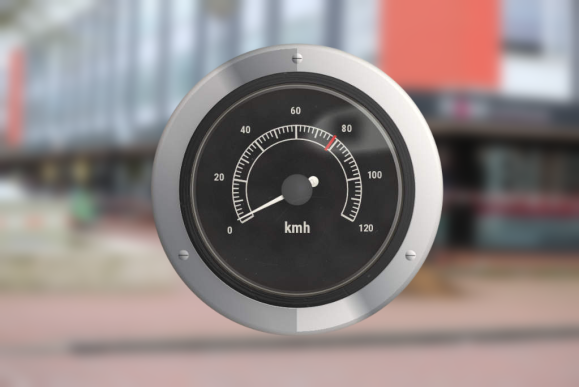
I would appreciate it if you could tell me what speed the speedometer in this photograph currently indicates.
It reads 2 km/h
